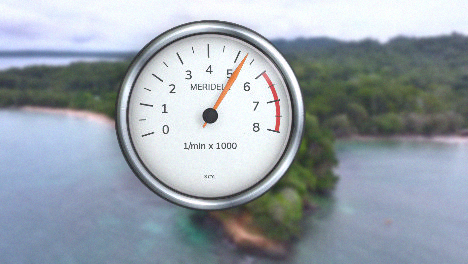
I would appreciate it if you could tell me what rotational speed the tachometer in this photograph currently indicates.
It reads 5250 rpm
